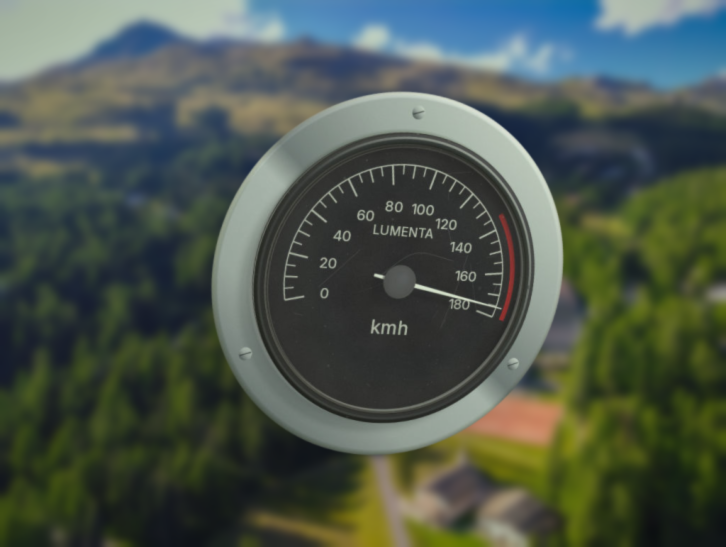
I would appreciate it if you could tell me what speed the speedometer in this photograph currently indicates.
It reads 175 km/h
